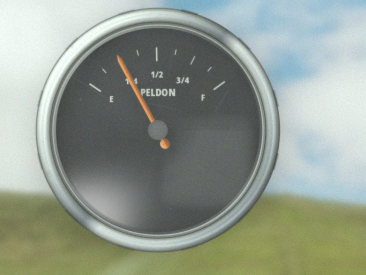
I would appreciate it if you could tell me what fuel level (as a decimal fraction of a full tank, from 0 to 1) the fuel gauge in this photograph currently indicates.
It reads 0.25
